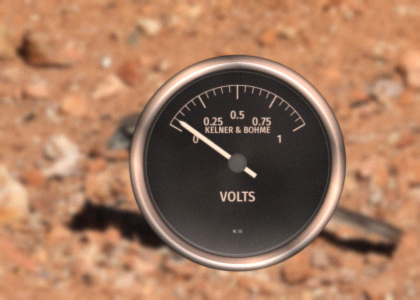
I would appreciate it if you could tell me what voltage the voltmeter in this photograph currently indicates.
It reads 0.05 V
